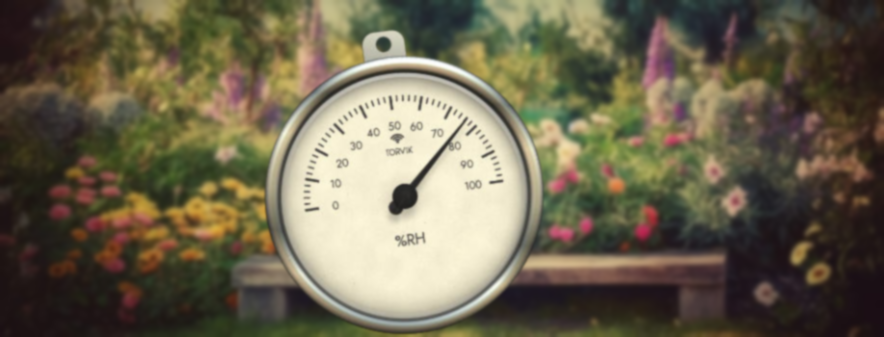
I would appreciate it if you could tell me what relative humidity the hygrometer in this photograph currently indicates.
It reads 76 %
